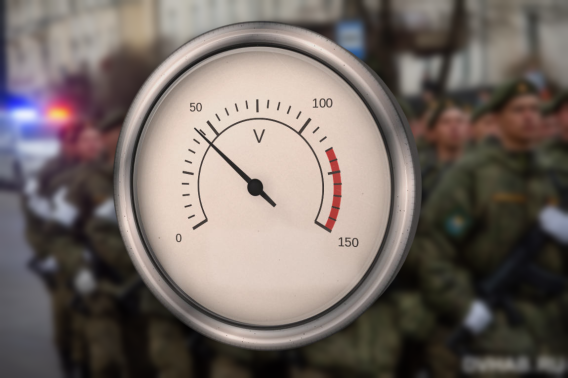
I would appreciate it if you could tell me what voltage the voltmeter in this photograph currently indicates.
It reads 45 V
